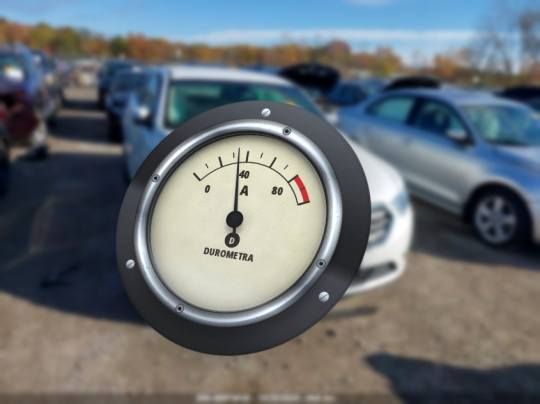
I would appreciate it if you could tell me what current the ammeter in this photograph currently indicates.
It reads 35 A
